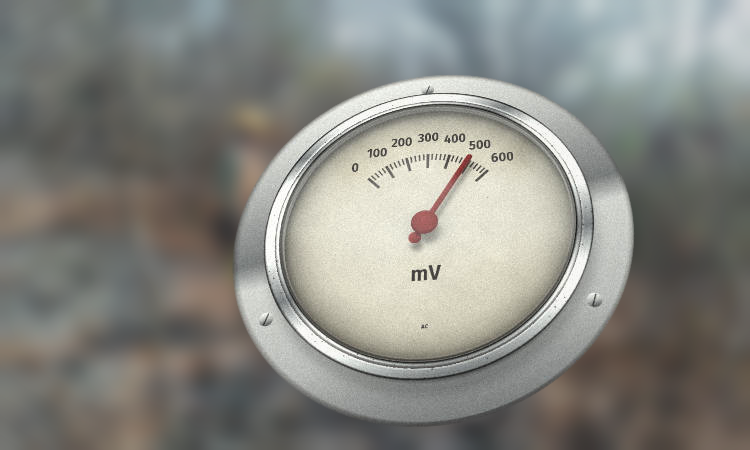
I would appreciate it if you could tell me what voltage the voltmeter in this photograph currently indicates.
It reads 500 mV
